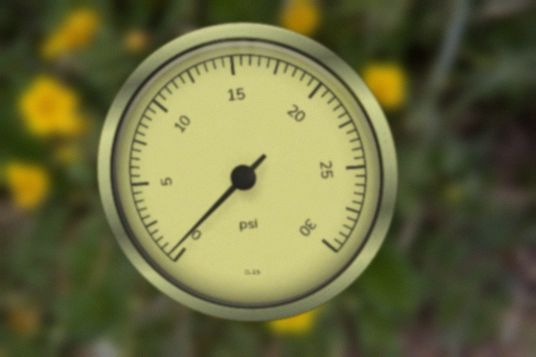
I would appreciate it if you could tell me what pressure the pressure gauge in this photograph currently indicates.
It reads 0.5 psi
